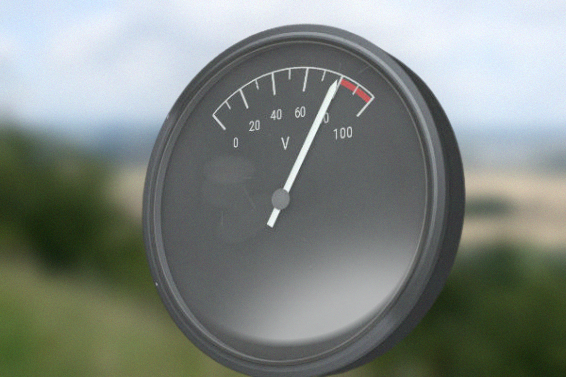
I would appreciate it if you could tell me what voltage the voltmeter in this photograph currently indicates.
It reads 80 V
